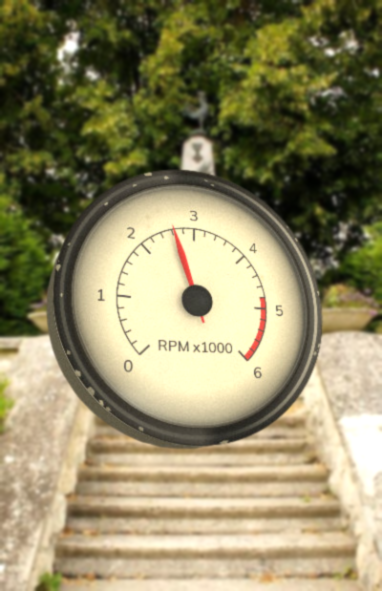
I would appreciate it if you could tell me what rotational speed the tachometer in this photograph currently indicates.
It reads 2600 rpm
